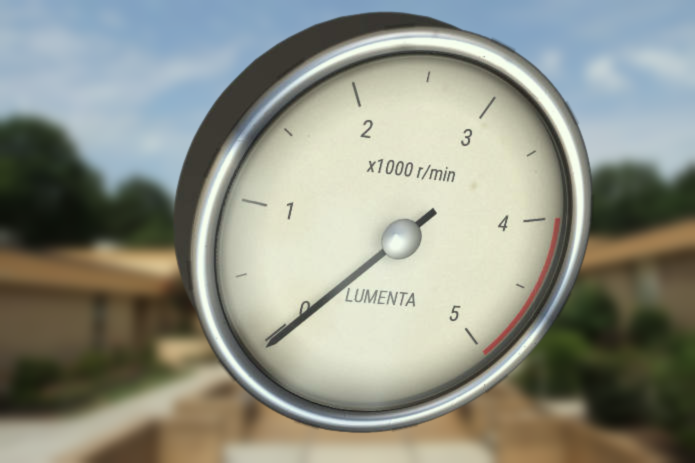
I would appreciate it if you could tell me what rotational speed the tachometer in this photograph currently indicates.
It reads 0 rpm
